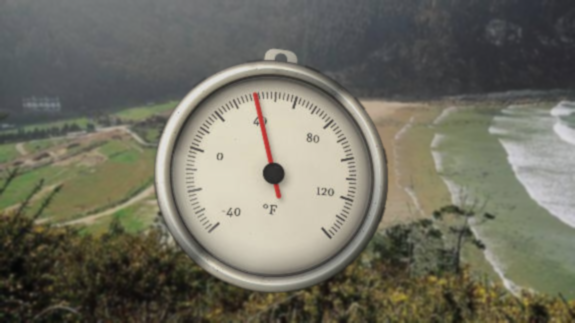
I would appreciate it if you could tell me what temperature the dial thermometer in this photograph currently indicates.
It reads 40 °F
